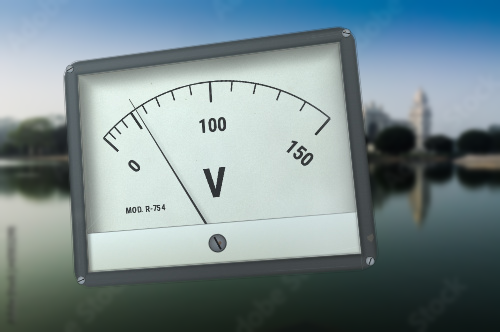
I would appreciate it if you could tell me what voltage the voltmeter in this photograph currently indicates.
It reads 55 V
